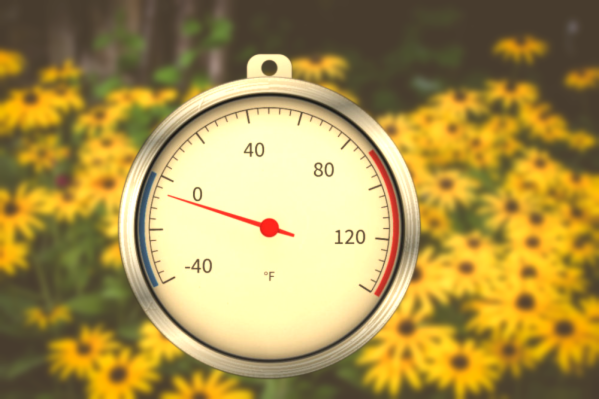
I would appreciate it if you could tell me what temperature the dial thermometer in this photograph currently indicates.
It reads -6 °F
